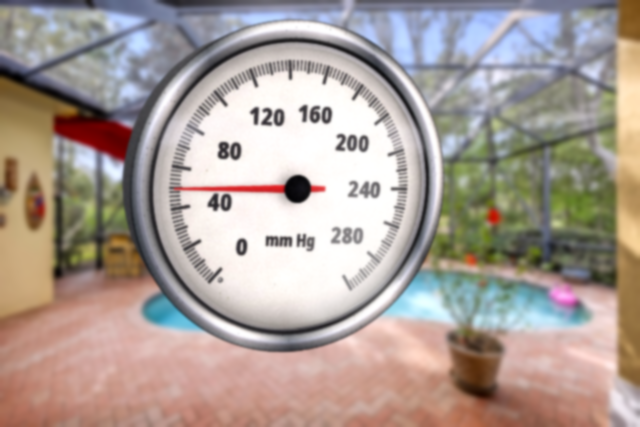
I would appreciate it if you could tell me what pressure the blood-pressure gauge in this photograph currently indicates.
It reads 50 mmHg
